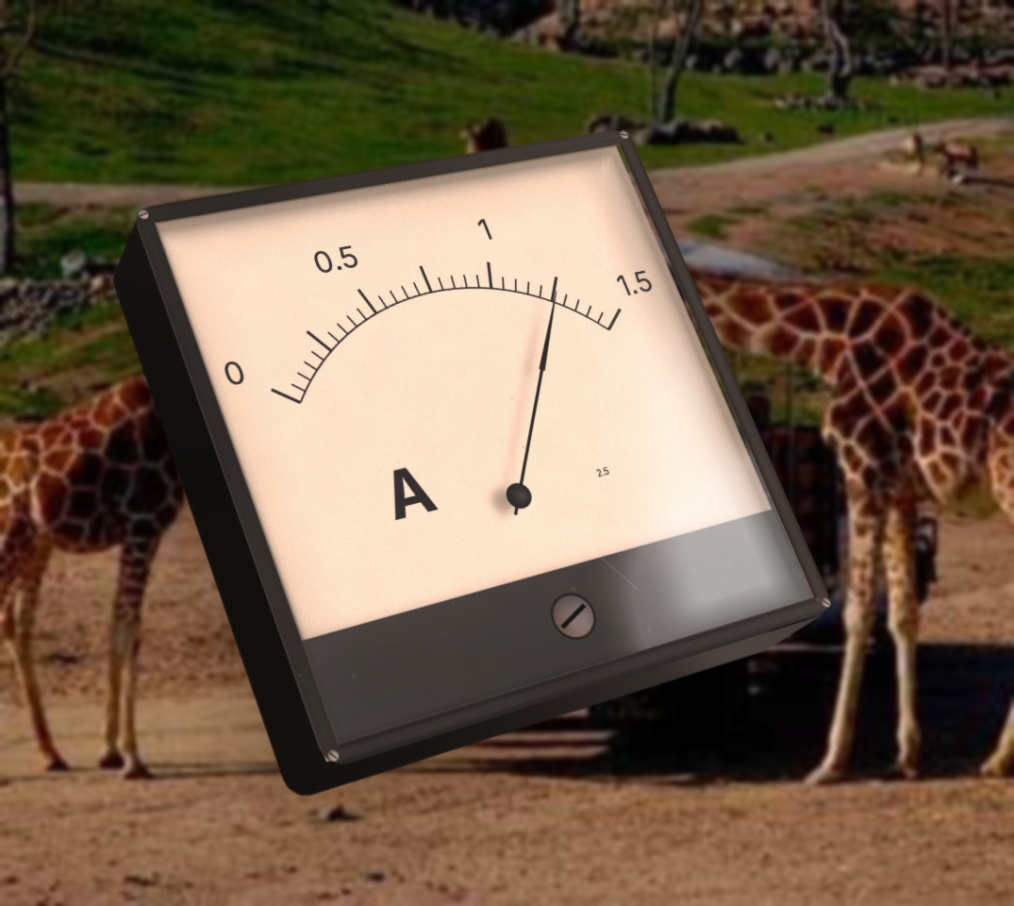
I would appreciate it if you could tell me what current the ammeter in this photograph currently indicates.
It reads 1.25 A
